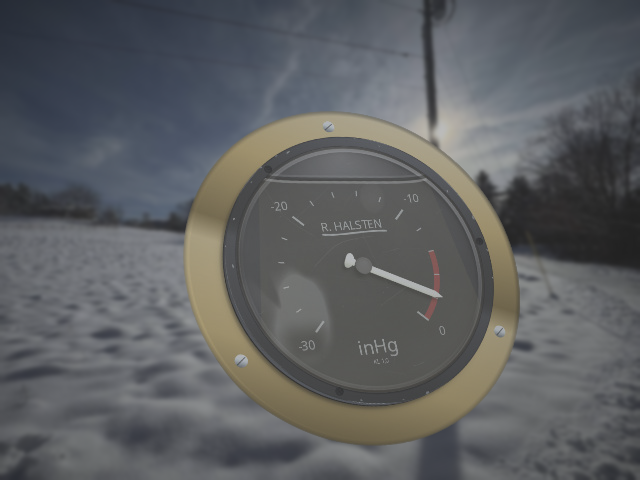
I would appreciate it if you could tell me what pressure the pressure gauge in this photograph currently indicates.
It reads -2 inHg
